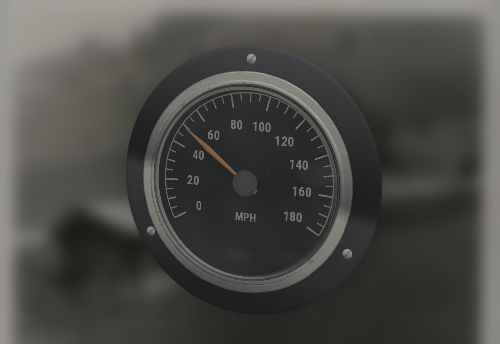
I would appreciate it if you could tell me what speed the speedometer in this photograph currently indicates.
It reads 50 mph
